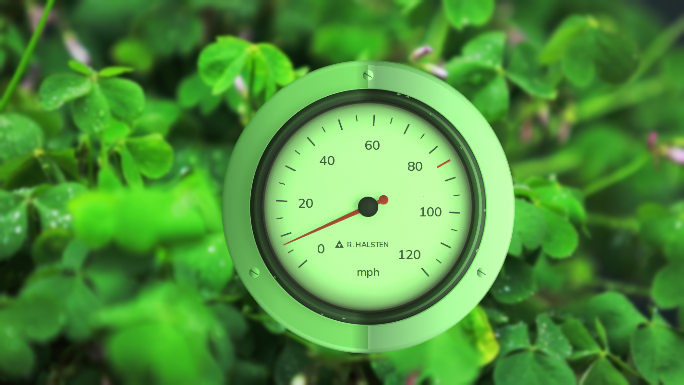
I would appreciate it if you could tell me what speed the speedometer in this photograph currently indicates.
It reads 7.5 mph
